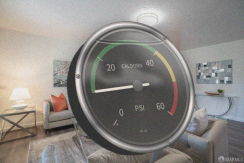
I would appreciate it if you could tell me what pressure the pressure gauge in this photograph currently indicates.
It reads 10 psi
